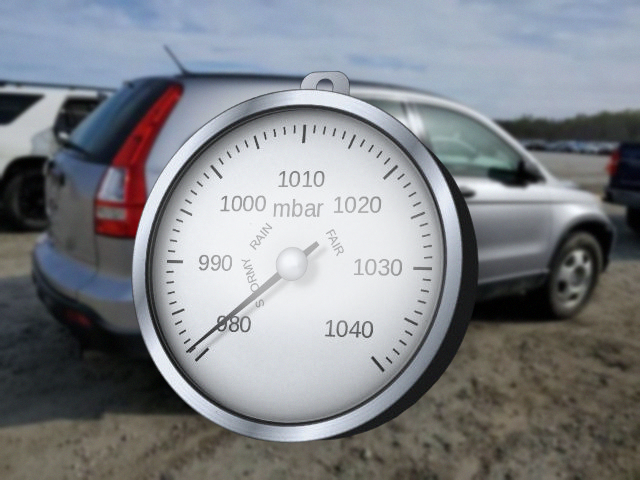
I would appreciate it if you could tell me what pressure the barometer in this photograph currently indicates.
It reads 981 mbar
